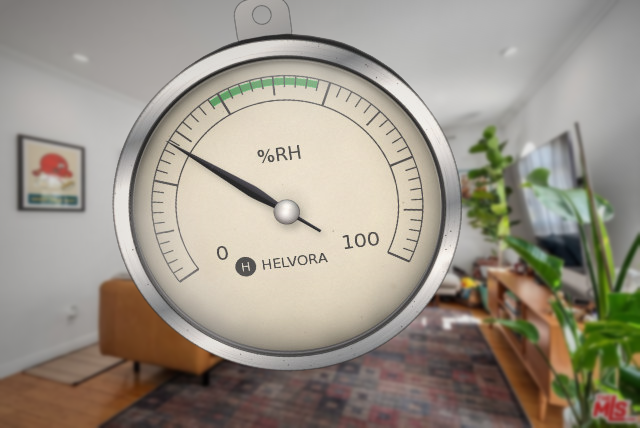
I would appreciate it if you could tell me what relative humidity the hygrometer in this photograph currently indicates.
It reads 28 %
